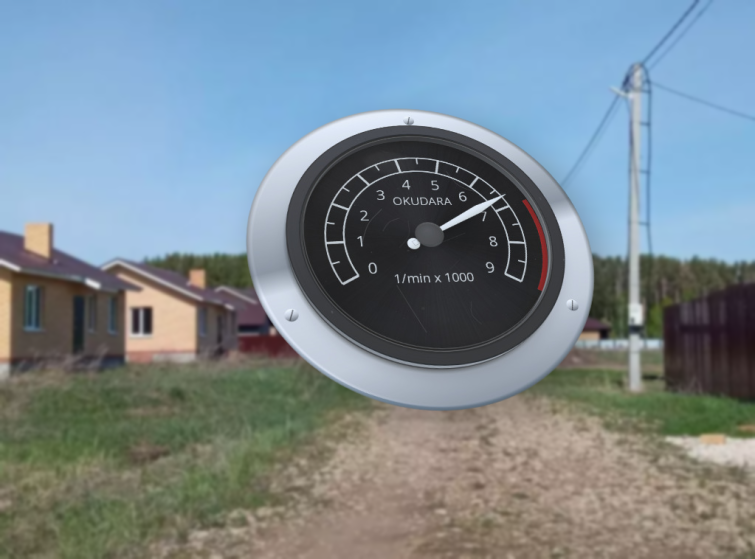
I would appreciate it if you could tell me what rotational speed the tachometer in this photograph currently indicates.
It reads 6750 rpm
